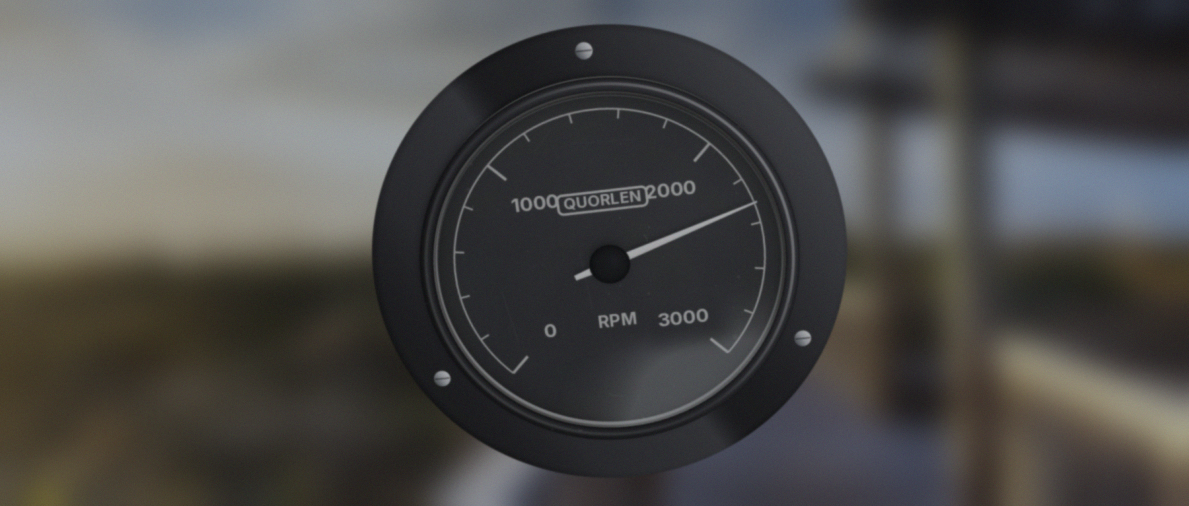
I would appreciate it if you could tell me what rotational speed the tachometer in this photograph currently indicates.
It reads 2300 rpm
